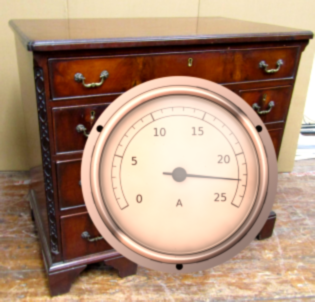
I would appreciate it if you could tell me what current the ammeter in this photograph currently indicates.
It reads 22.5 A
